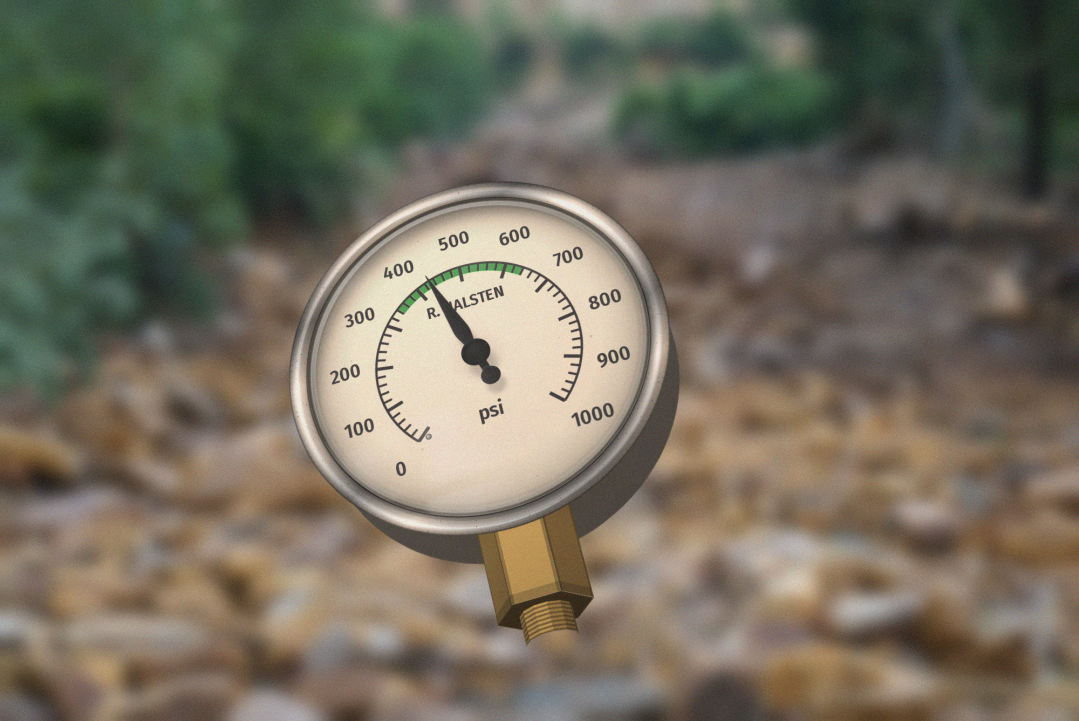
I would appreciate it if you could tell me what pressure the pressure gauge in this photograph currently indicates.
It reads 430 psi
